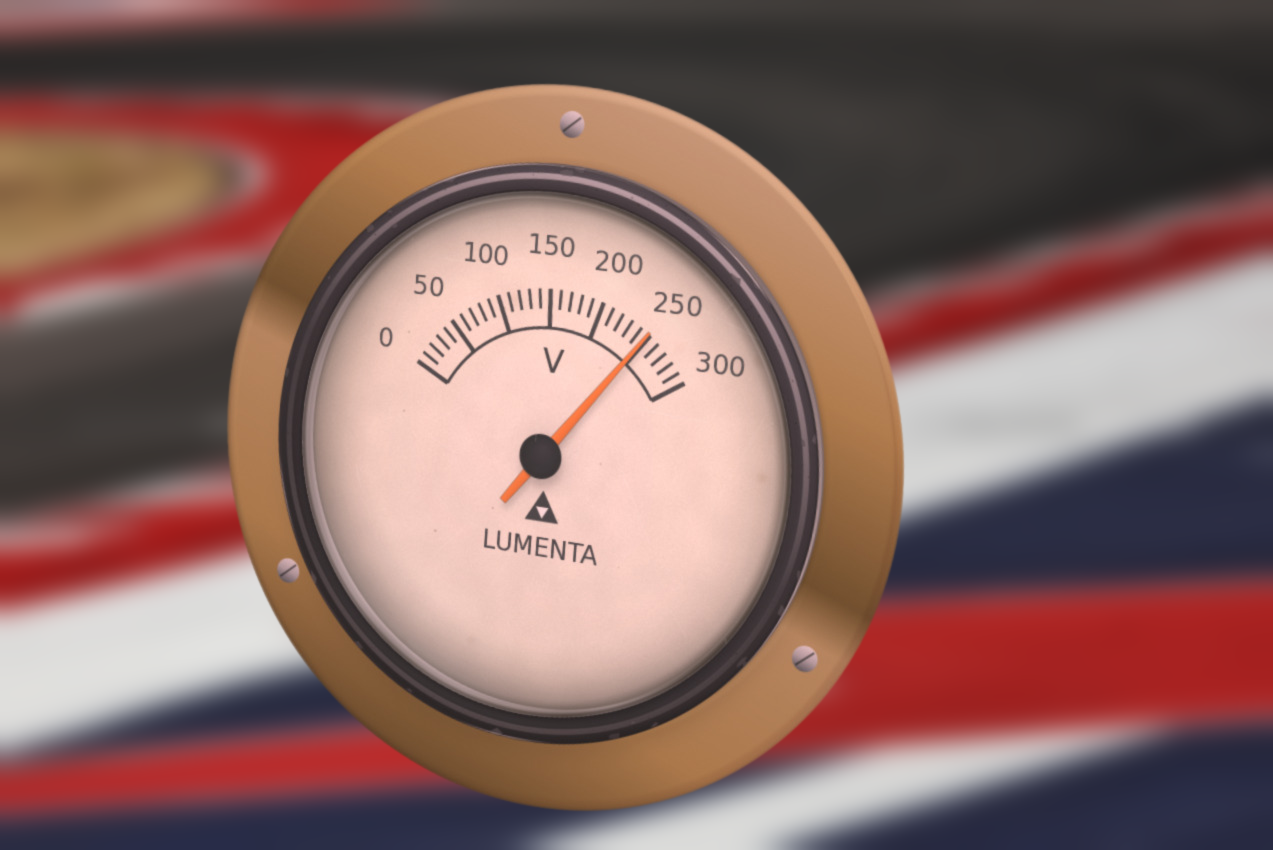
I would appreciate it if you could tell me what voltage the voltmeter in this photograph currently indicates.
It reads 250 V
